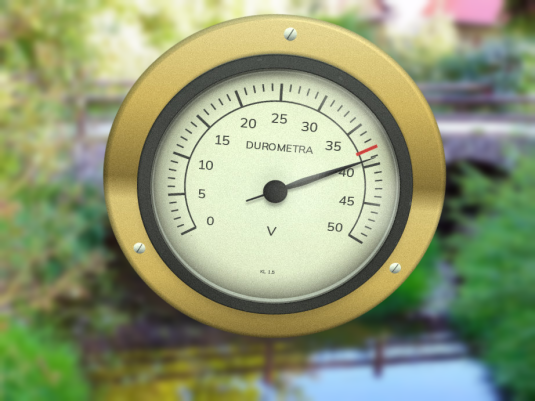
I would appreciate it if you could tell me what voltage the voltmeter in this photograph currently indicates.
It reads 39 V
